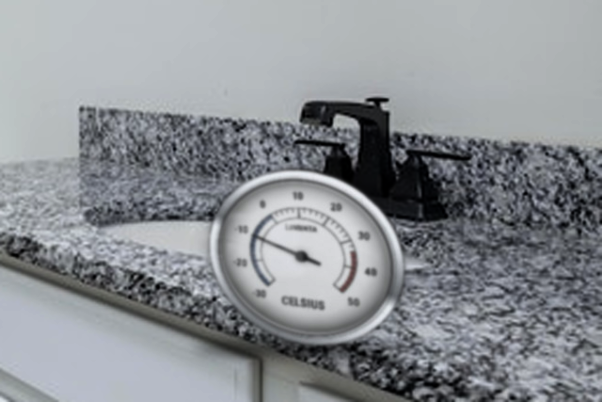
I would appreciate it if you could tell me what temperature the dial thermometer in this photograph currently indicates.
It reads -10 °C
